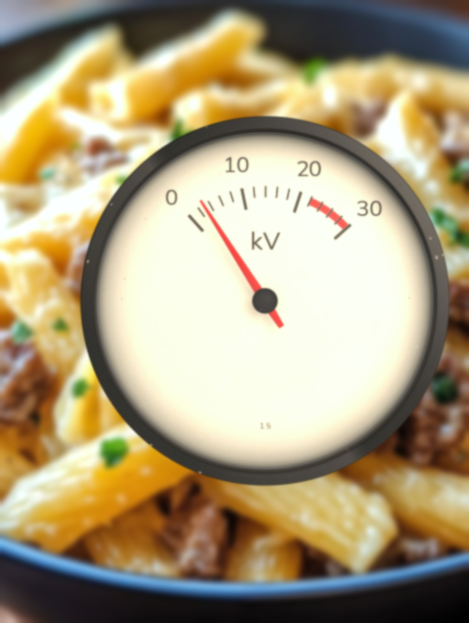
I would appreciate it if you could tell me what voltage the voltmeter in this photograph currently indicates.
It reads 3 kV
